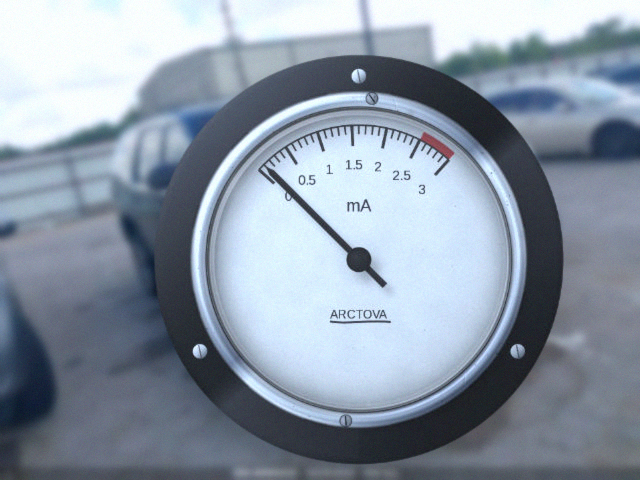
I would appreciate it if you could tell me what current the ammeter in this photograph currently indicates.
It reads 0.1 mA
